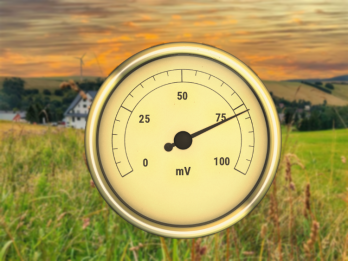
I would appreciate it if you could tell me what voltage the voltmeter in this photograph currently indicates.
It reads 77.5 mV
